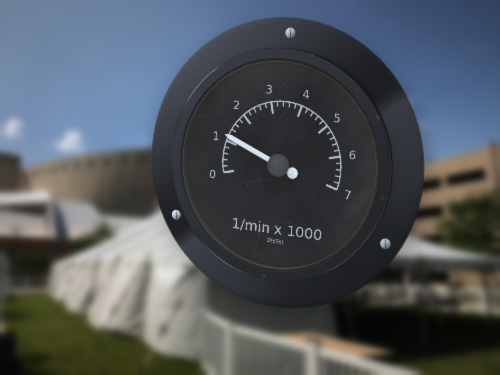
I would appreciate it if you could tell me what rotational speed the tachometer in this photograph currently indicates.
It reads 1200 rpm
